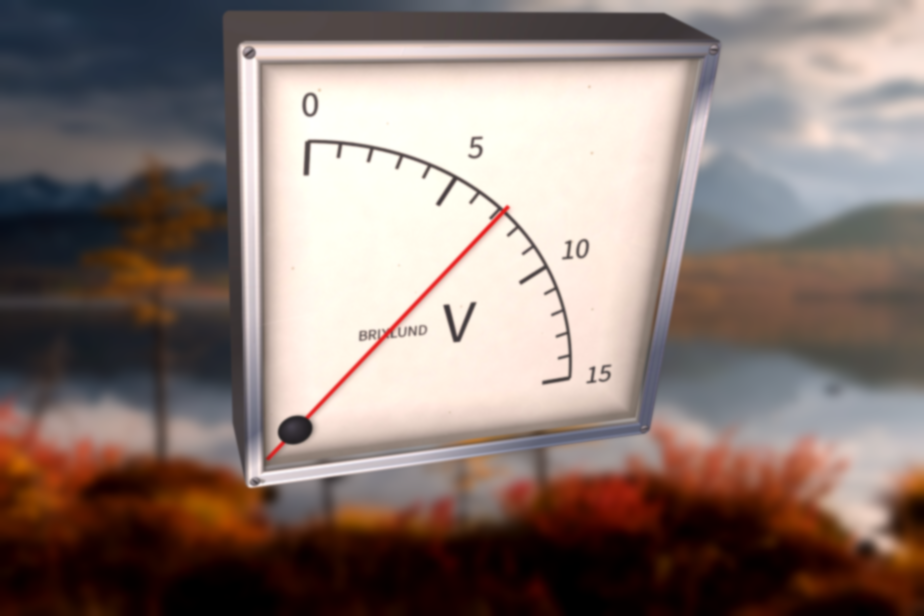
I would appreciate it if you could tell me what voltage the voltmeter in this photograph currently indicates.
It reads 7 V
